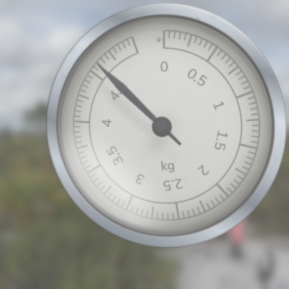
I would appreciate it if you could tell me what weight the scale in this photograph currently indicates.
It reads 4.6 kg
